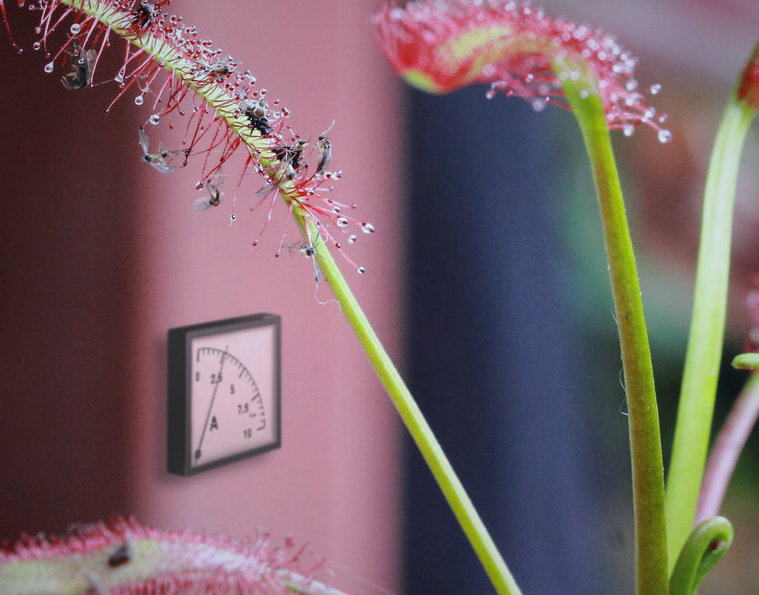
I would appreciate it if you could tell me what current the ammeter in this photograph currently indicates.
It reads 2.5 A
